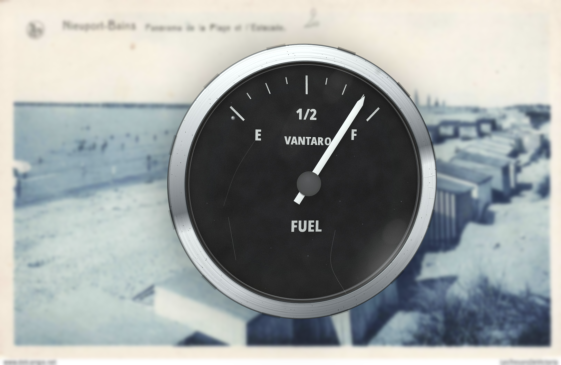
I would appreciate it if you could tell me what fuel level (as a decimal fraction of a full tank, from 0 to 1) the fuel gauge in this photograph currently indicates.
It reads 0.875
